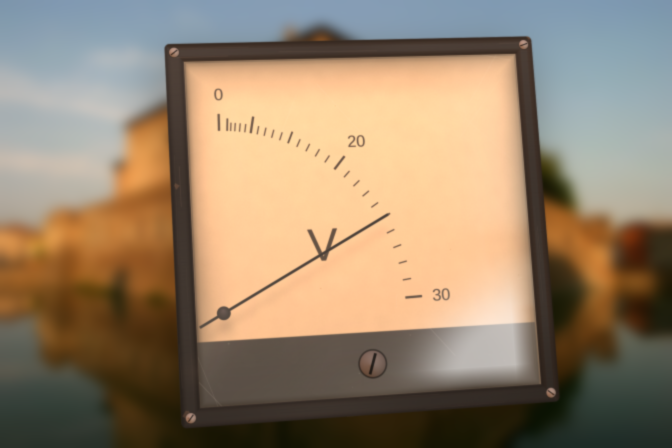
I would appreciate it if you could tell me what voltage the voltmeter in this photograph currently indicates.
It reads 25 V
